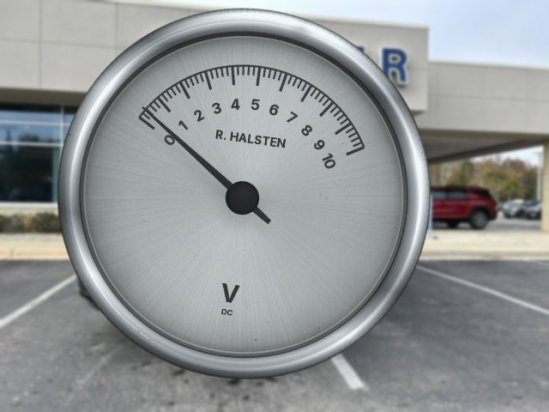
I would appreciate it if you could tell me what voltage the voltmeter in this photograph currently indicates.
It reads 0.4 V
